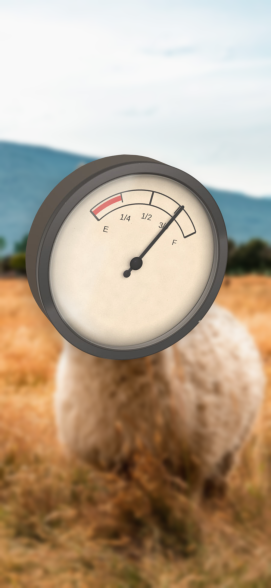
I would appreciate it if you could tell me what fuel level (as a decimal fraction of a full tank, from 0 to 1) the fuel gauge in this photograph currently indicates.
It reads 0.75
